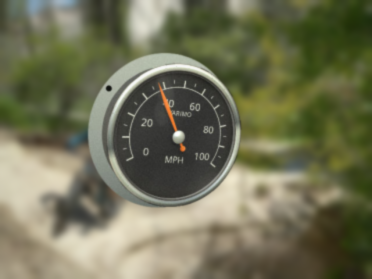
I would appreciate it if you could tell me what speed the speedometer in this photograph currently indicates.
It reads 37.5 mph
